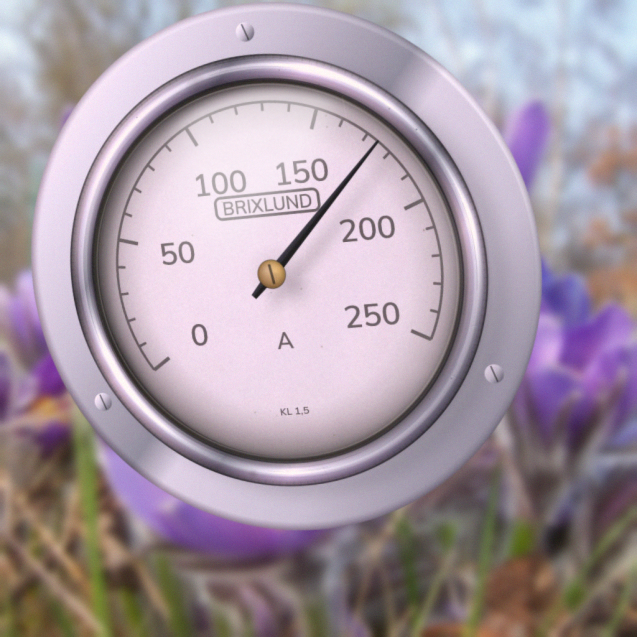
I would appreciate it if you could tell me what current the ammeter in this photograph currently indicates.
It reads 175 A
